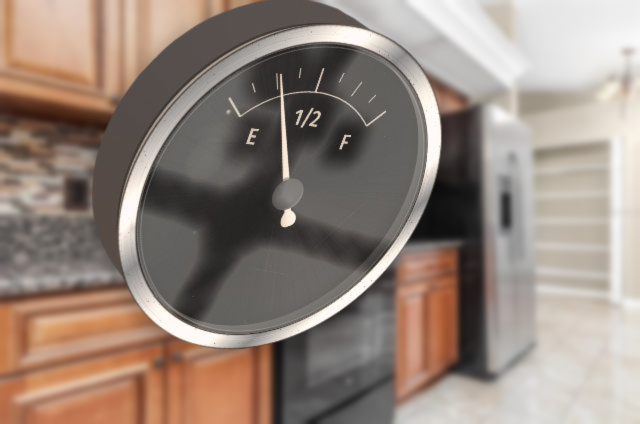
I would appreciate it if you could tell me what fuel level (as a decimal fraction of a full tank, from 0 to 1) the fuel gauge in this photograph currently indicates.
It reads 0.25
